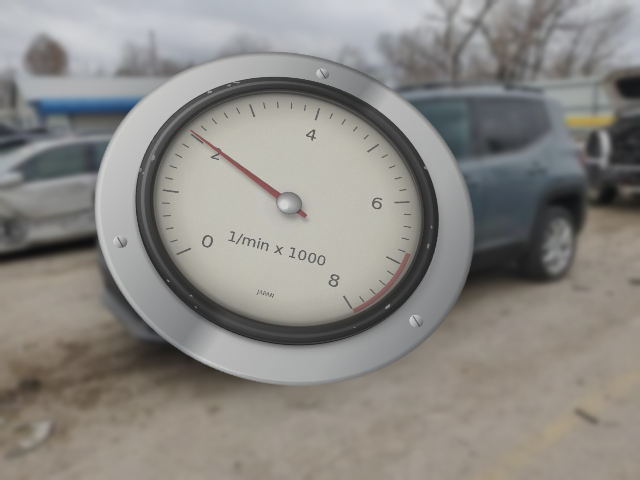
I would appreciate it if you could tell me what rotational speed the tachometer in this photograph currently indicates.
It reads 2000 rpm
